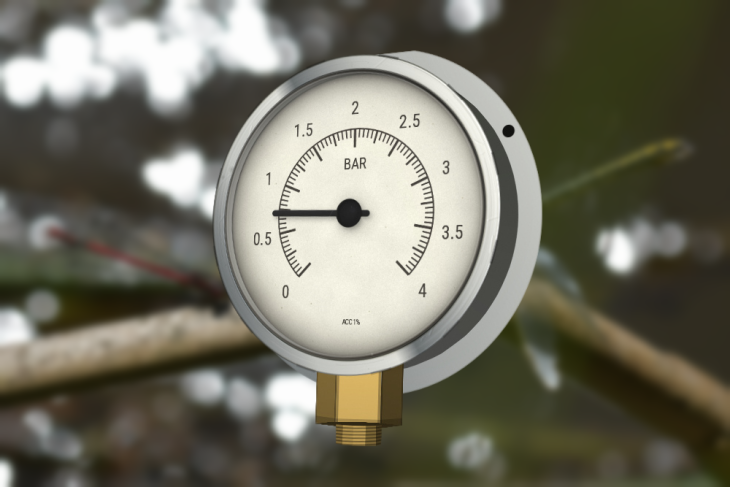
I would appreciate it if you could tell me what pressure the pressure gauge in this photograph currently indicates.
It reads 0.7 bar
